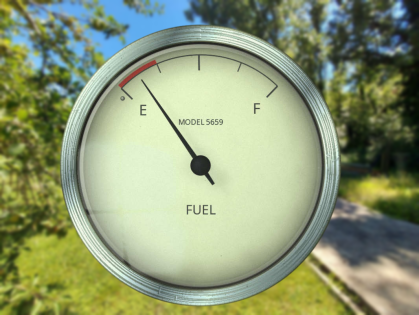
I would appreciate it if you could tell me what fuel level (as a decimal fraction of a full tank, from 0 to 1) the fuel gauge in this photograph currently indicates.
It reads 0.125
